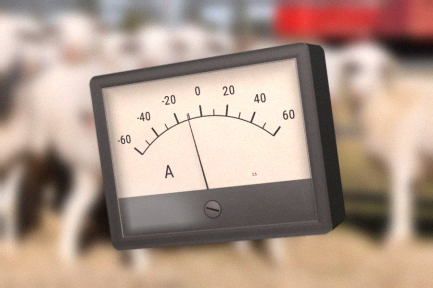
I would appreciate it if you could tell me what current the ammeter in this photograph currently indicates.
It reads -10 A
